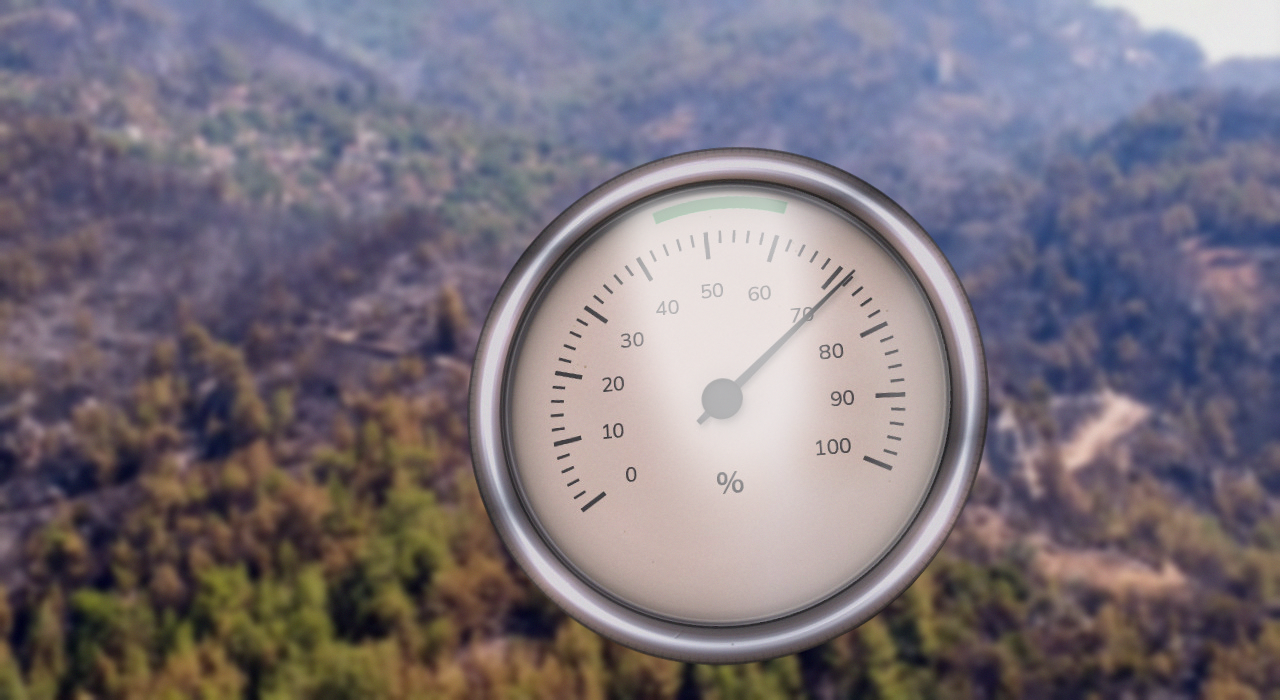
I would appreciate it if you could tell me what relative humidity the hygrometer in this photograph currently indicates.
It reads 72 %
